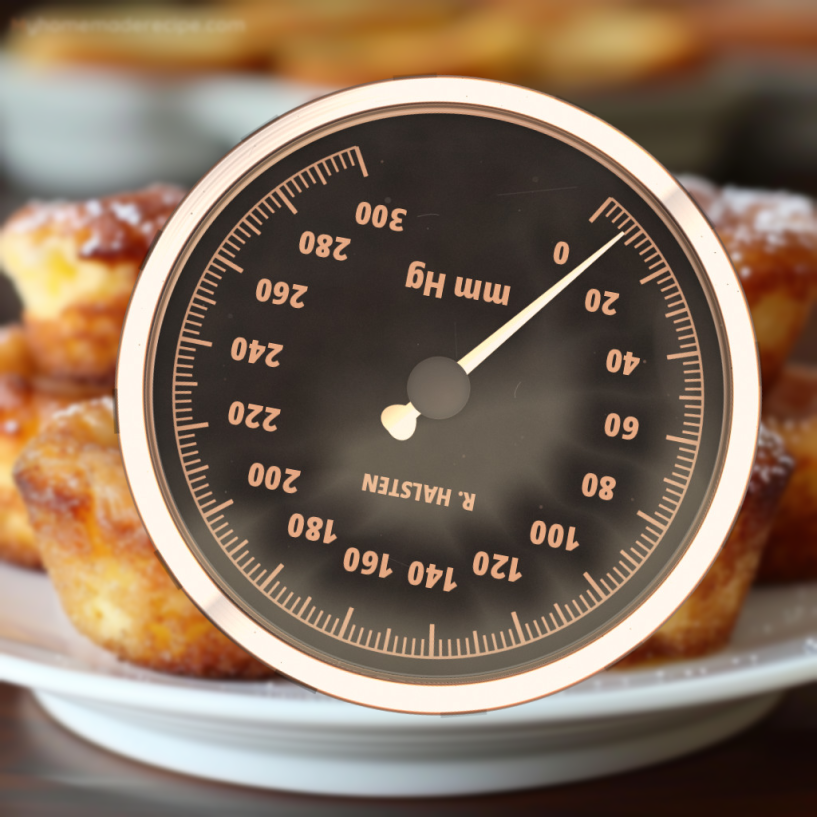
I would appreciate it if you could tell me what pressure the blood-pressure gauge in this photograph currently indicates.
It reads 8 mmHg
